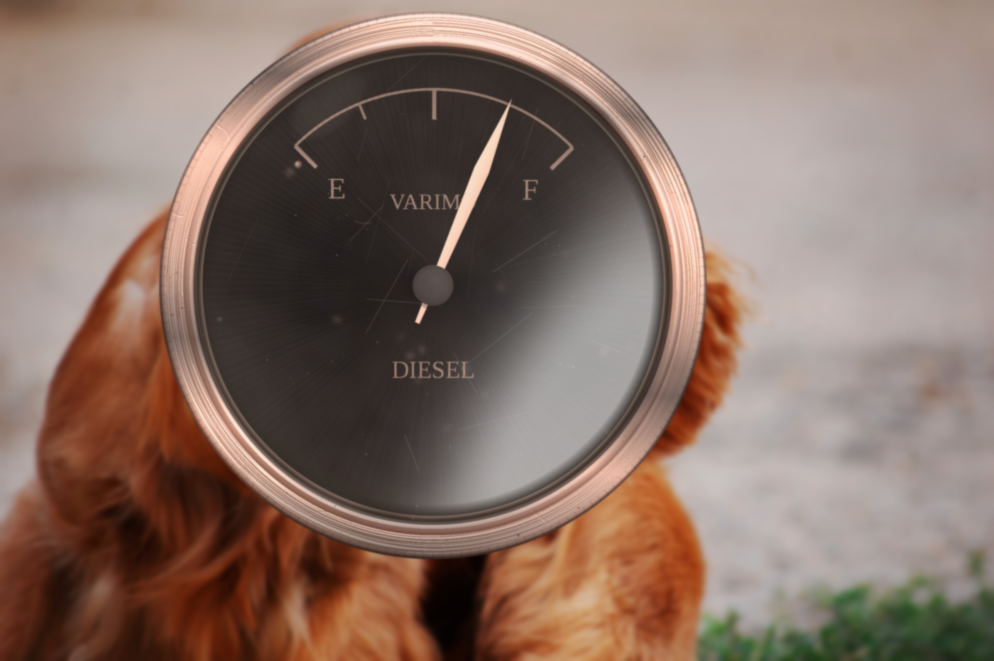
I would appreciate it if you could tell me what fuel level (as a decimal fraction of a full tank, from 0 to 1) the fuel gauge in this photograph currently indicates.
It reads 0.75
